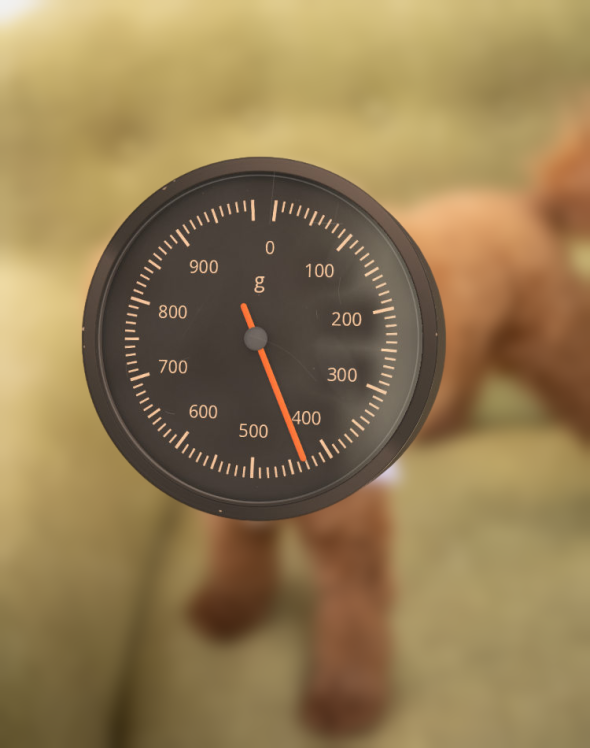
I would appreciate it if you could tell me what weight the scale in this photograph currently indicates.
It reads 430 g
